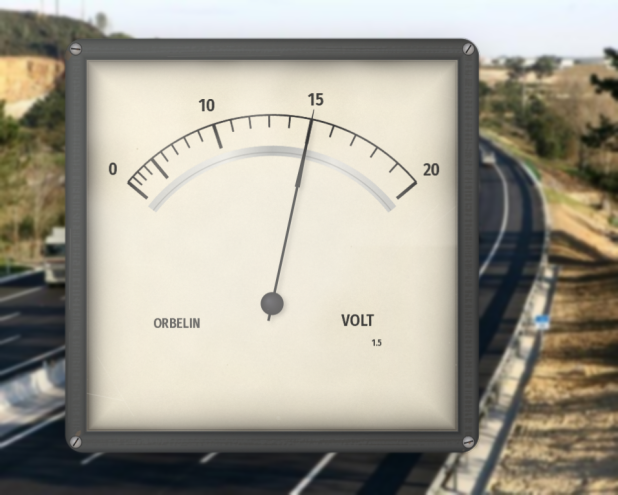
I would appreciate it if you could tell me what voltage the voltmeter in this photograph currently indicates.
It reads 15 V
